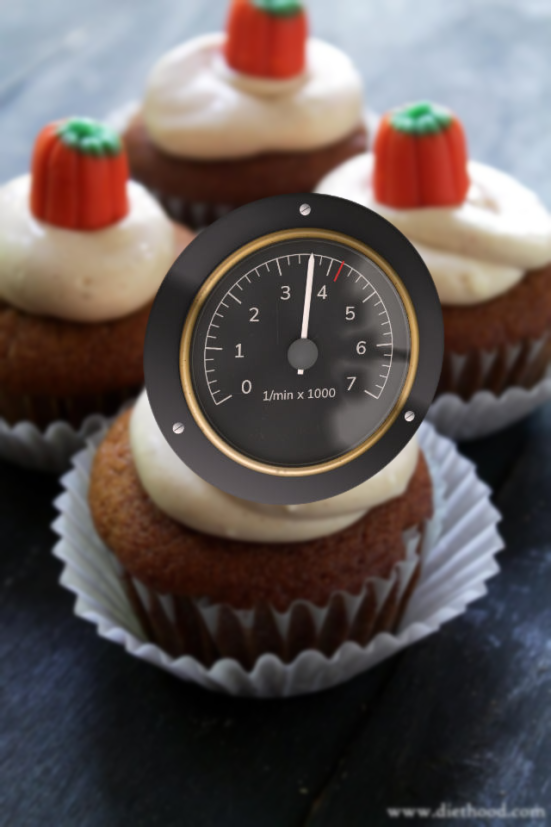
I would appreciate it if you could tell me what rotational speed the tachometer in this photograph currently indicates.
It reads 3600 rpm
